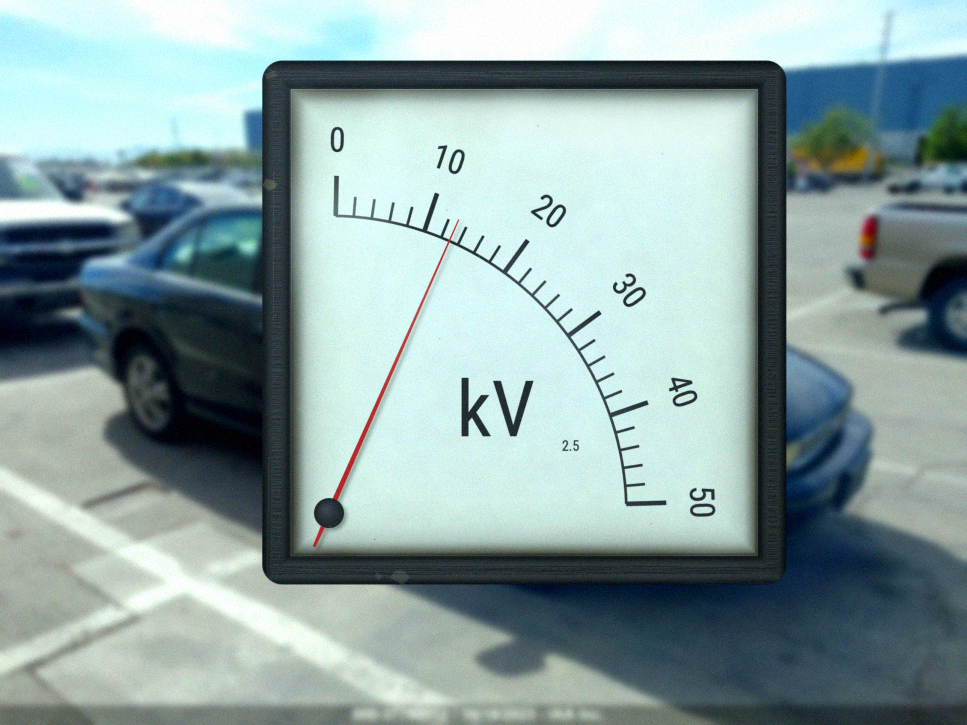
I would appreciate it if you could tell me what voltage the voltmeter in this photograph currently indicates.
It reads 13 kV
